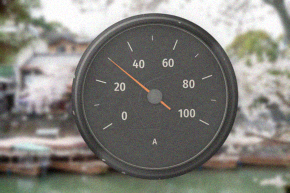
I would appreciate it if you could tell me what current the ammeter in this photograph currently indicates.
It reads 30 A
